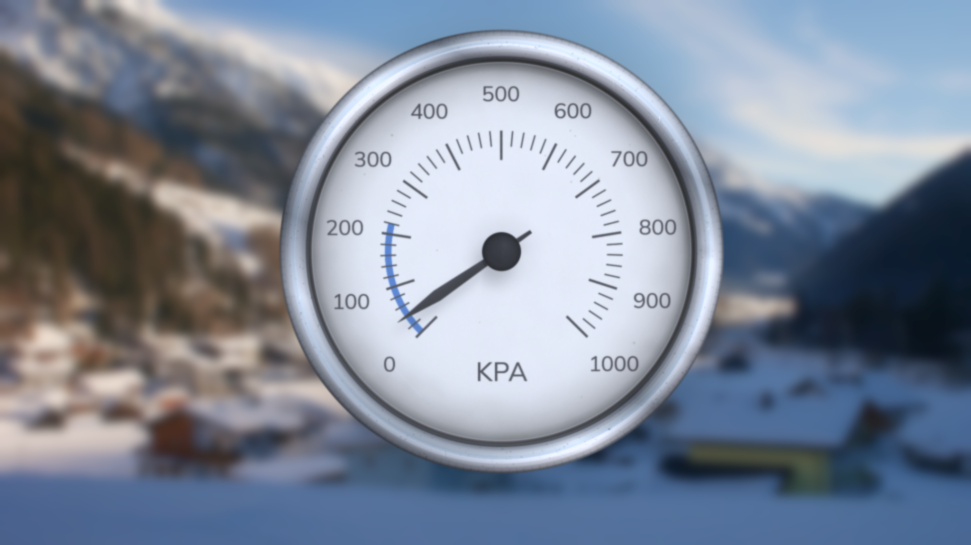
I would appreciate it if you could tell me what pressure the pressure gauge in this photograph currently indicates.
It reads 40 kPa
